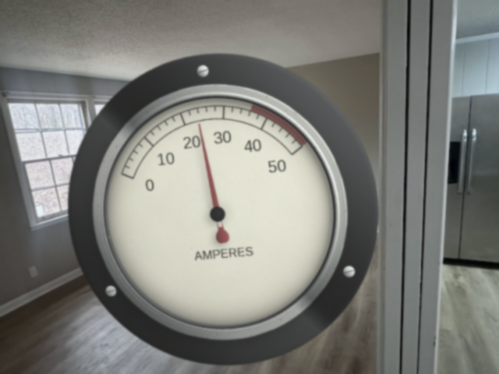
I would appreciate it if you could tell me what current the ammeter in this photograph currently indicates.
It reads 24 A
